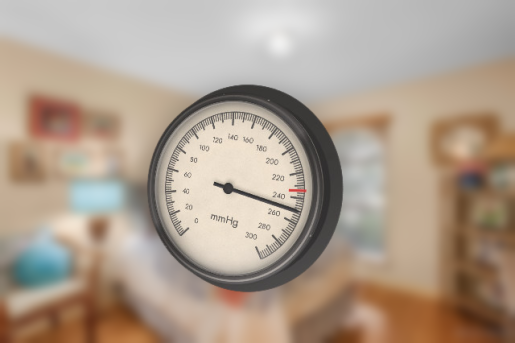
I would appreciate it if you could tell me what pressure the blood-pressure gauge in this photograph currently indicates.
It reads 250 mmHg
